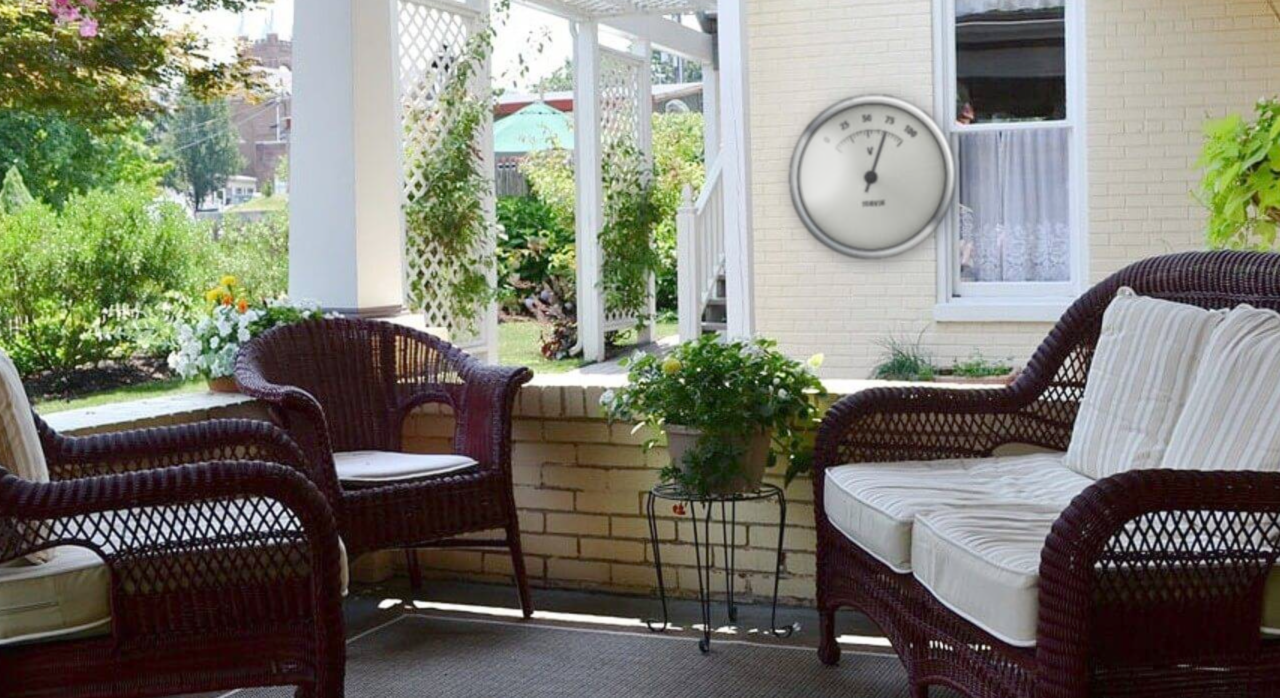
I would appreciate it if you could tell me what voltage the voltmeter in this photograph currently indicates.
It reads 75 V
